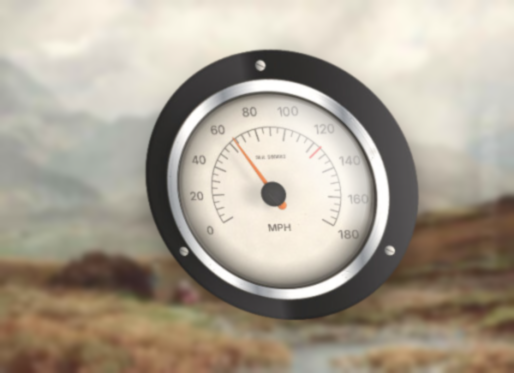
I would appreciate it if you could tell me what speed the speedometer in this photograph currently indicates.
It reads 65 mph
